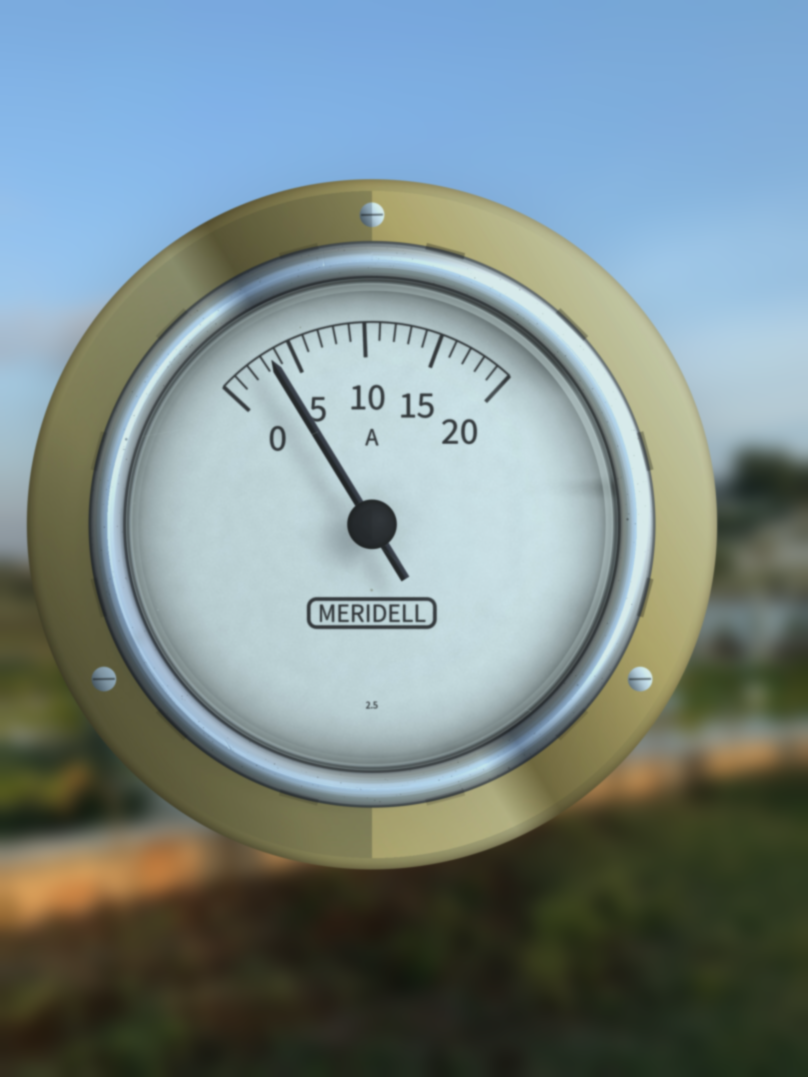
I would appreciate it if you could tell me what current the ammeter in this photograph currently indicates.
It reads 3.5 A
